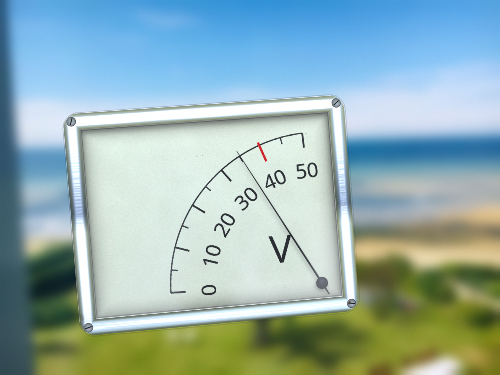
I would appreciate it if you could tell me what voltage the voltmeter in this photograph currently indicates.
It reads 35 V
